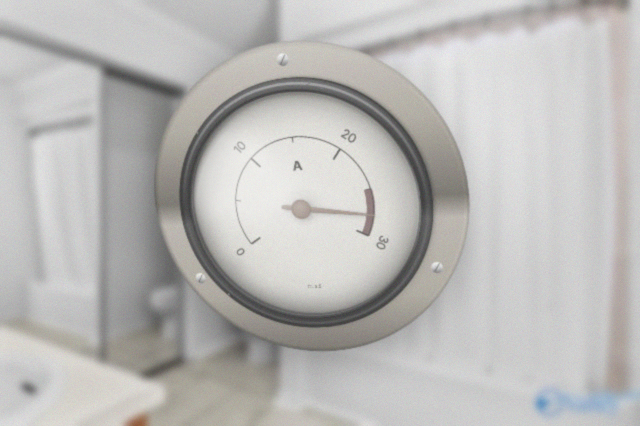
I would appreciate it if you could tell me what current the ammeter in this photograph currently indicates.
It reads 27.5 A
